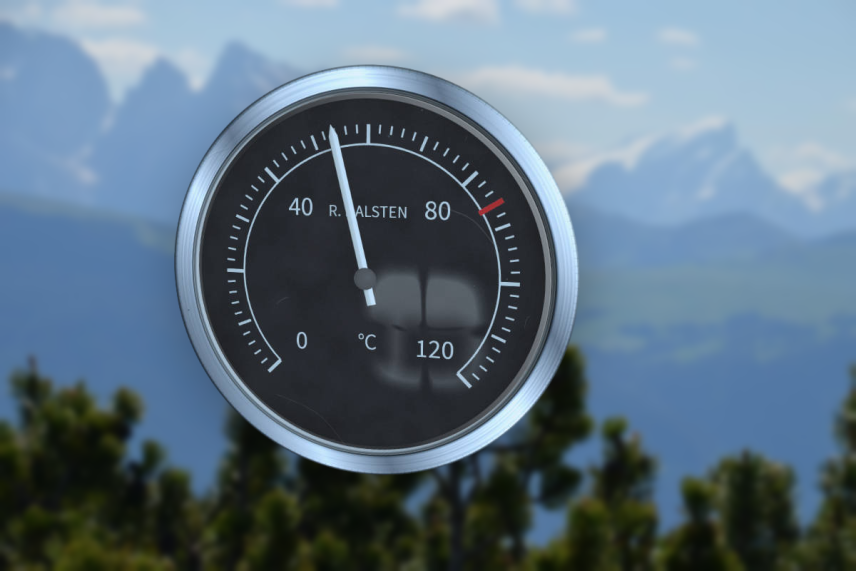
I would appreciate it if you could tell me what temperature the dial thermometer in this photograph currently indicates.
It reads 54 °C
